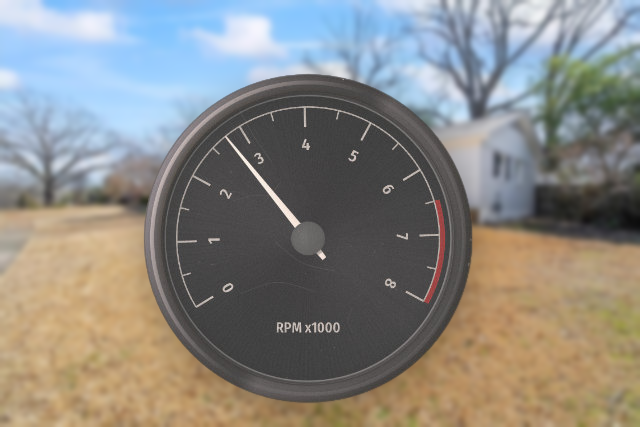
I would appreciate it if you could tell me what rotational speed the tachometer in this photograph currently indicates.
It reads 2750 rpm
